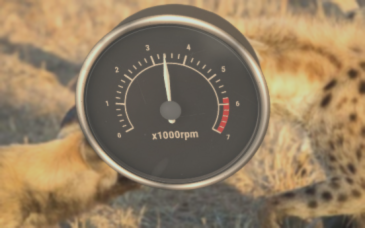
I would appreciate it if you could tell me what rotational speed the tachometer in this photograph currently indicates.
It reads 3400 rpm
